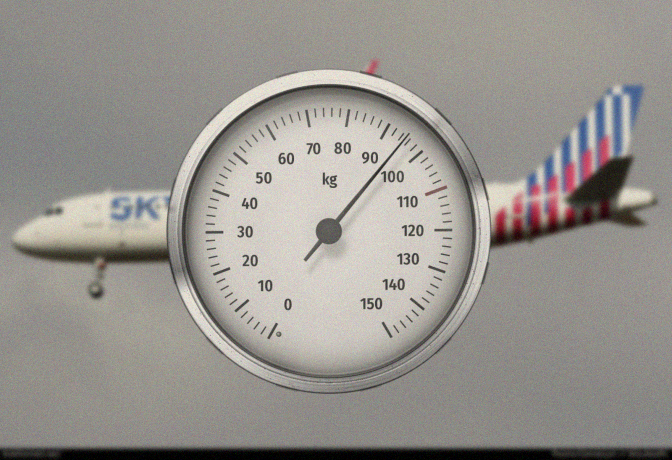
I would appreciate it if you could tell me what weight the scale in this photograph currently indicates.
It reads 95 kg
